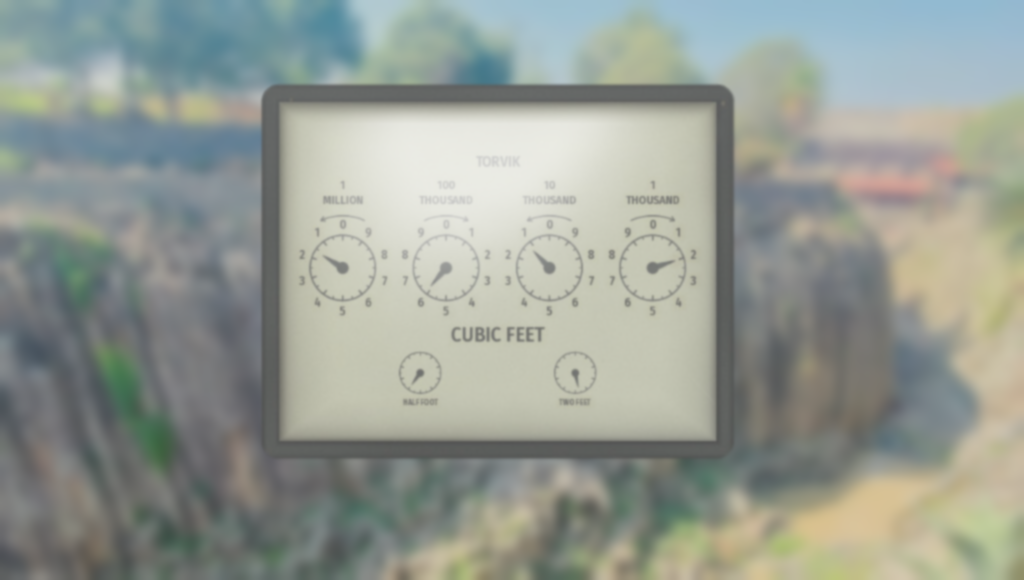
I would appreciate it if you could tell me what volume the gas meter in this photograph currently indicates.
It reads 161200 ft³
